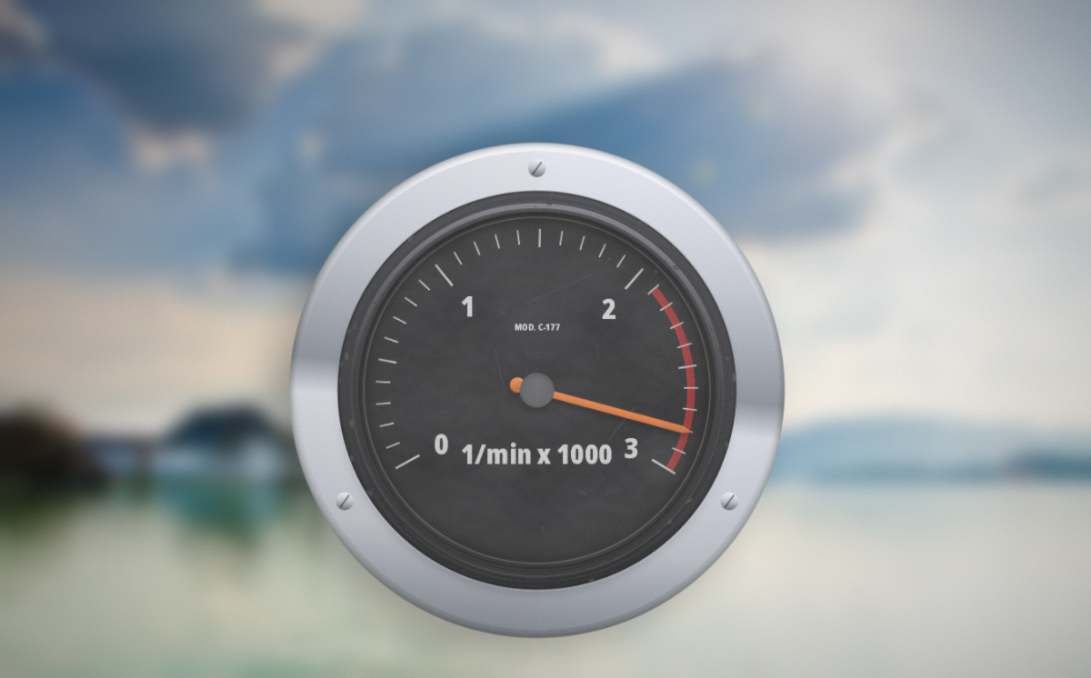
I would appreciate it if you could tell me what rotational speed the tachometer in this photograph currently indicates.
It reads 2800 rpm
